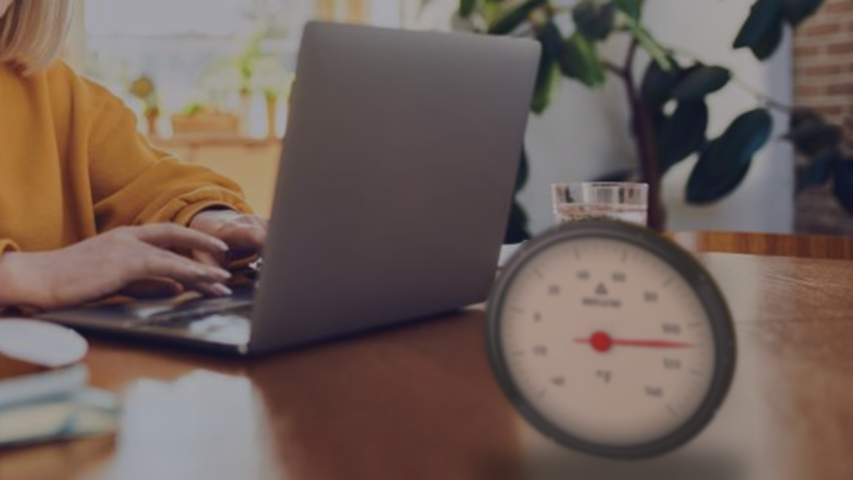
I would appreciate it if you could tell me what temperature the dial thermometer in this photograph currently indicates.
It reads 108 °F
